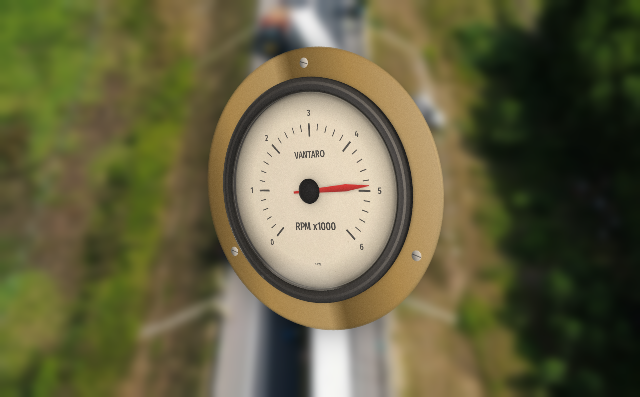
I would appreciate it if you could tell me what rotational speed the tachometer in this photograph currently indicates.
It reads 4900 rpm
